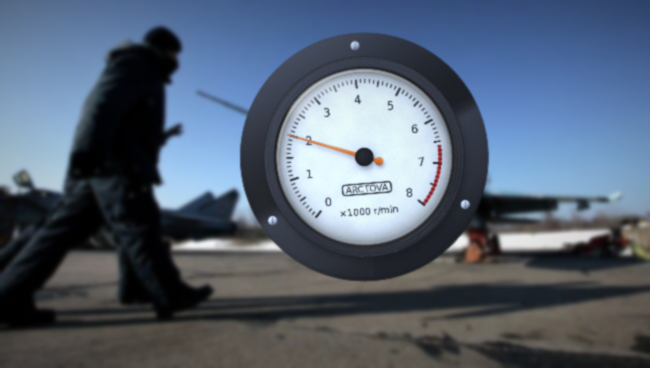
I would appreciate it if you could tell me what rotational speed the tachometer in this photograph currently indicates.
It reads 2000 rpm
